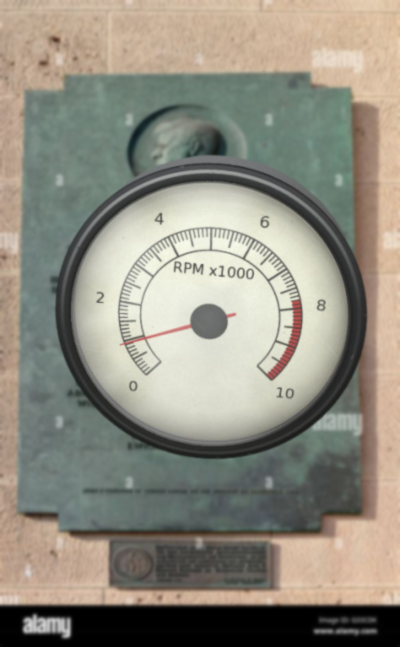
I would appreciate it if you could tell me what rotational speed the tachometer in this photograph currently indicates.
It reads 1000 rpm
